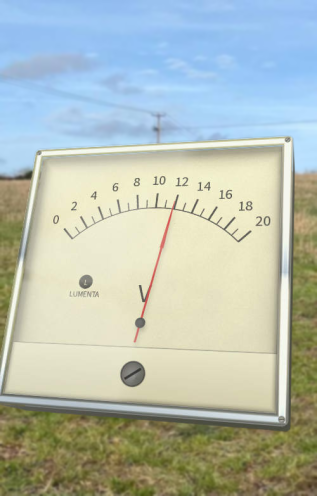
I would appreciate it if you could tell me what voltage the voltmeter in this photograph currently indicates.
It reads 12 V
